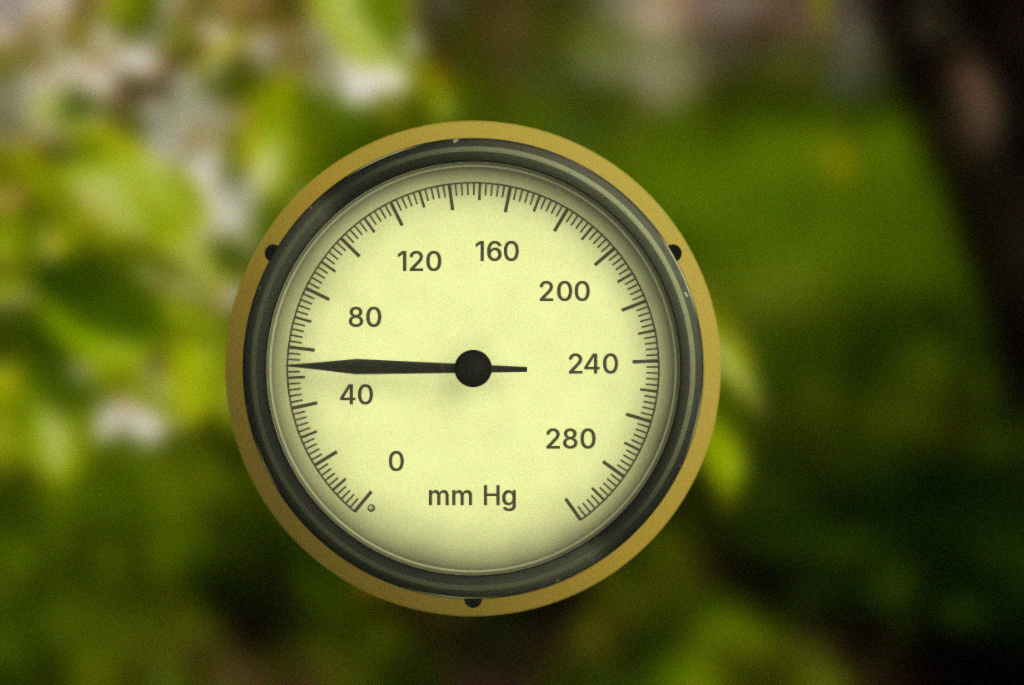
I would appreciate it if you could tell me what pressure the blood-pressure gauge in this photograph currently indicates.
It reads 54 mmHg
